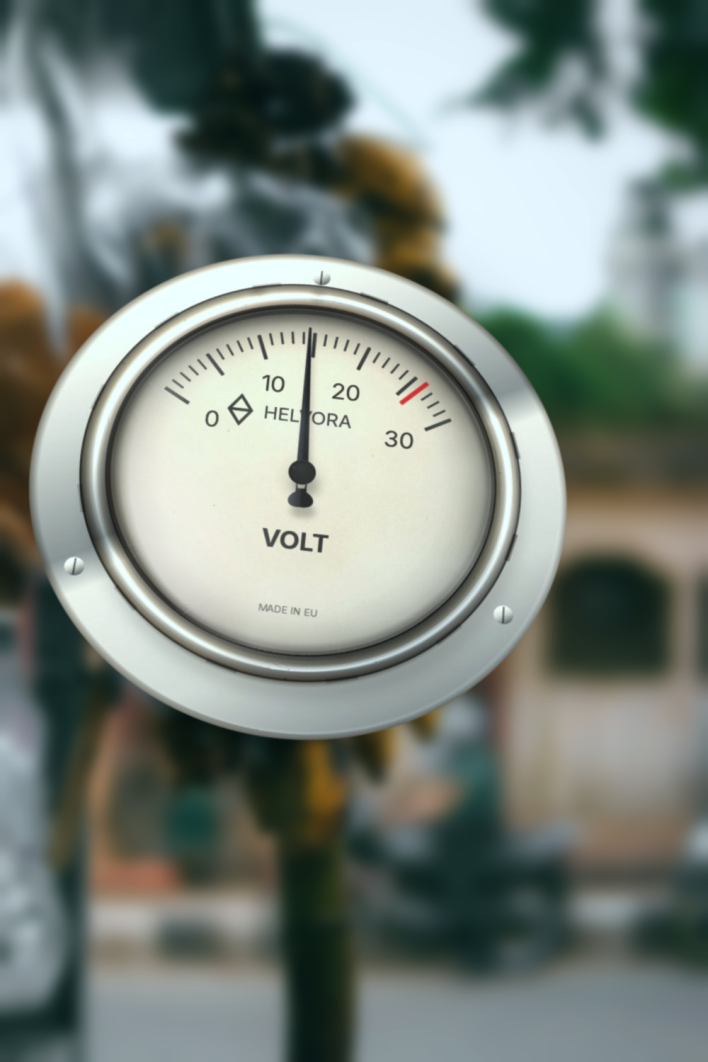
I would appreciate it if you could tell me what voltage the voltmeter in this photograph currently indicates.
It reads 14.5 V
